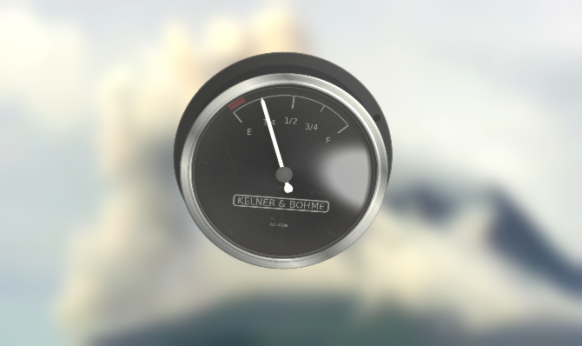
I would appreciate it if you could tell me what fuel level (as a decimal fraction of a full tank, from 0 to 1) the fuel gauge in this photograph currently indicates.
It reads 0.25
